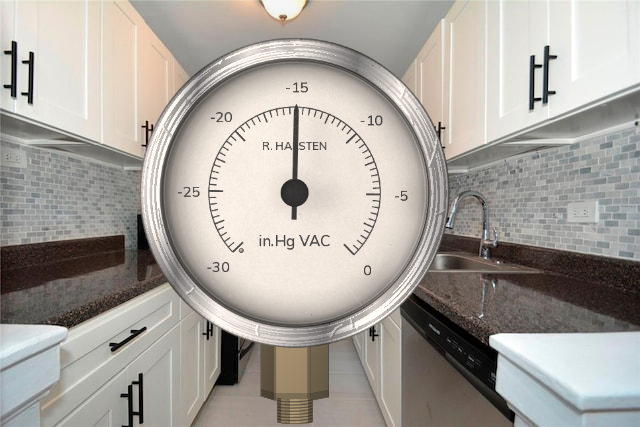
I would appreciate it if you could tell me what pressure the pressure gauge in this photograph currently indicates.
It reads -15 inHg
